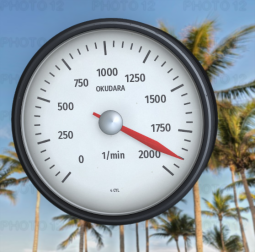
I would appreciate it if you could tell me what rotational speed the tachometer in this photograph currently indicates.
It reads 1900 rpm
